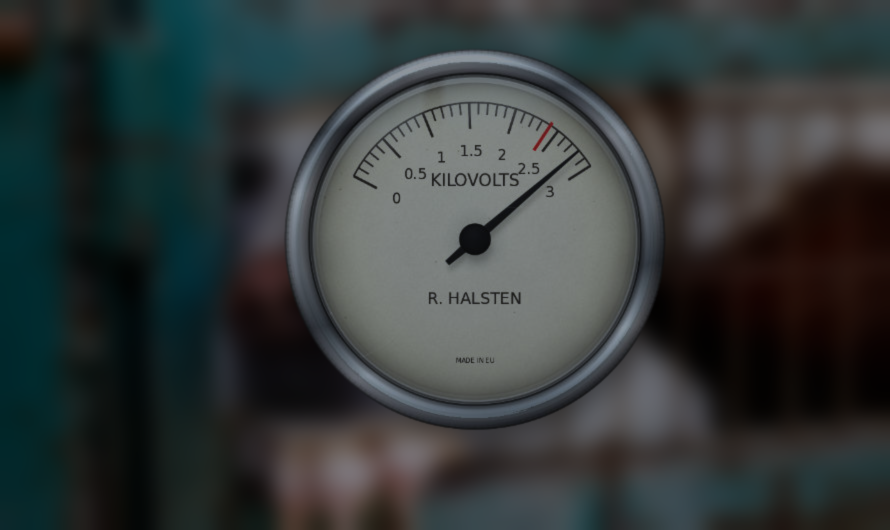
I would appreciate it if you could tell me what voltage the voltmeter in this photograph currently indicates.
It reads 2.8 kV
